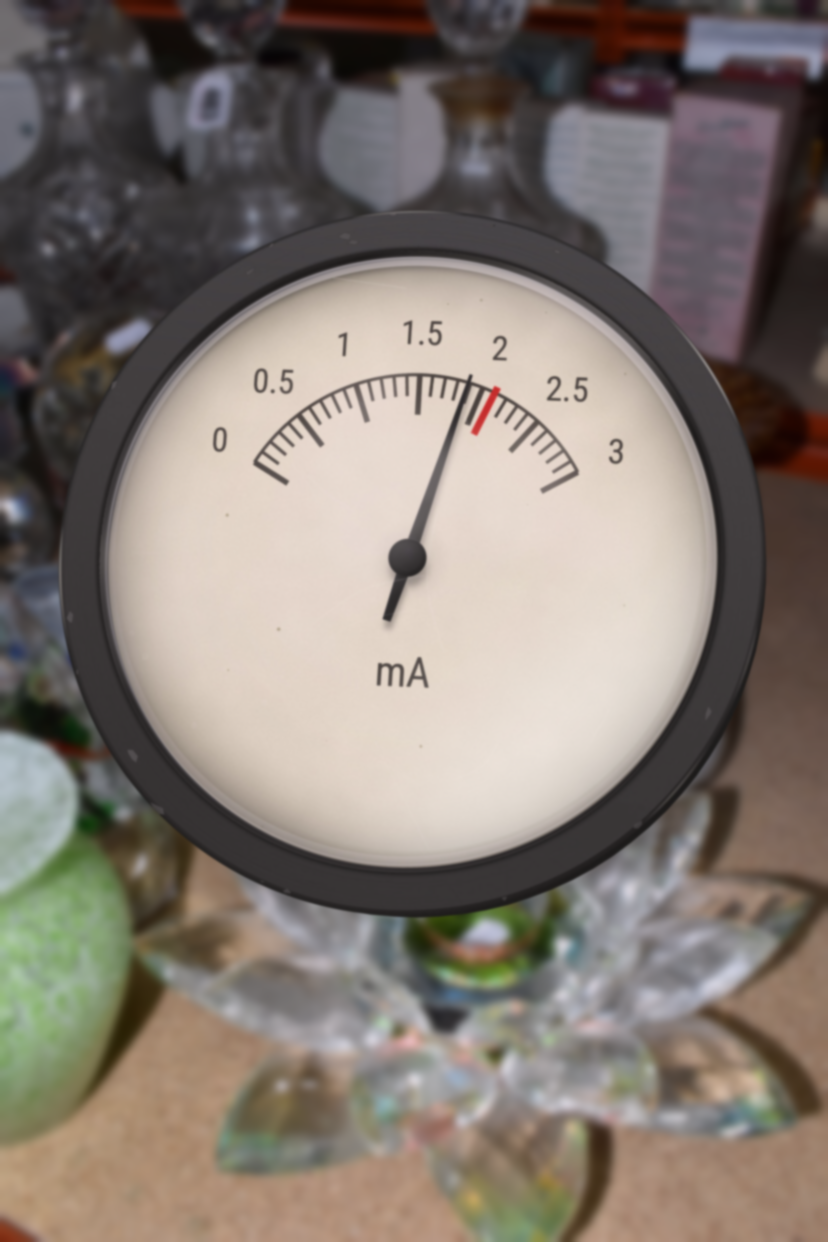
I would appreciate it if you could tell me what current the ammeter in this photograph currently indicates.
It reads 1.9 mA
